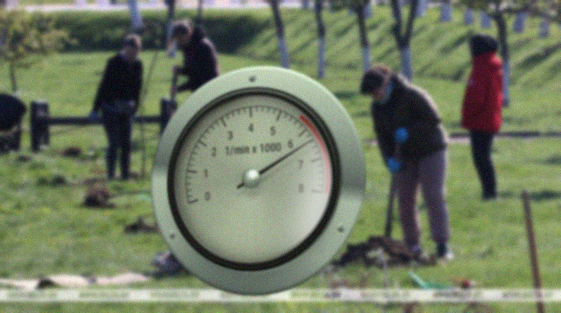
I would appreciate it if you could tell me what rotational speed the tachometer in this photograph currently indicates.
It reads 6400 rpm
